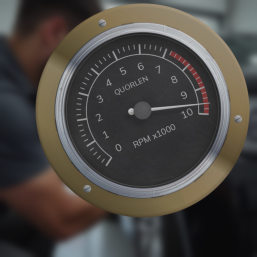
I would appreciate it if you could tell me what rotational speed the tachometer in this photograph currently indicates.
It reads 9600 rpm
